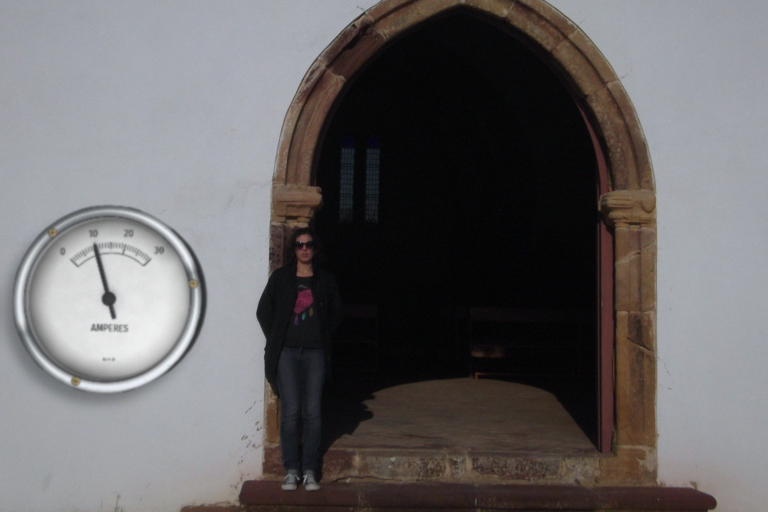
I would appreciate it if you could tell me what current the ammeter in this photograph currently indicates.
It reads 10 A
